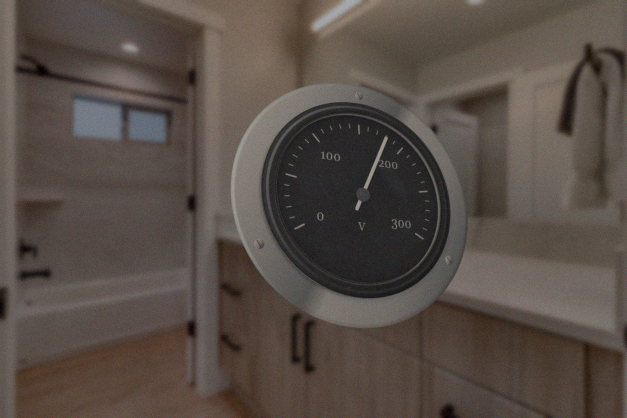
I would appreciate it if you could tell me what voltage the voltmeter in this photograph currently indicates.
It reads 180 V
